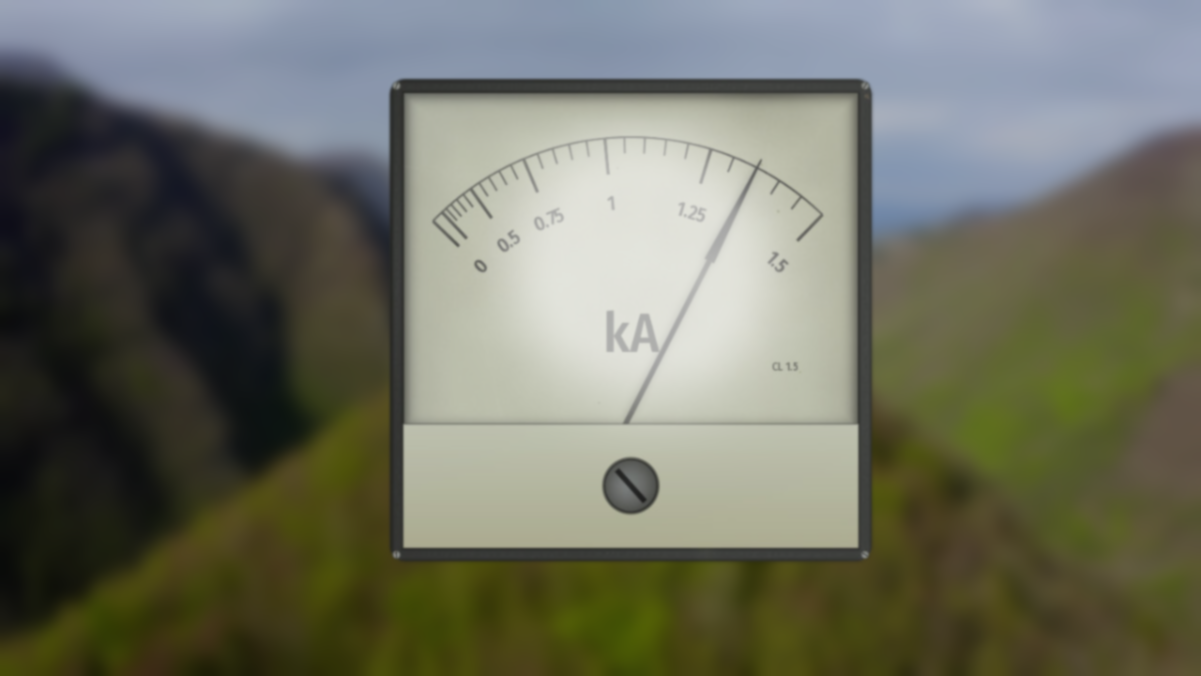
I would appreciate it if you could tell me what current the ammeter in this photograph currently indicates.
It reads 1.35 kA
